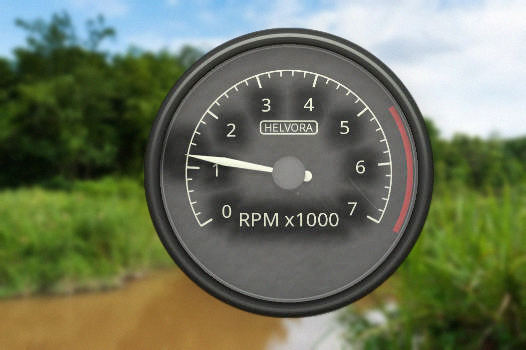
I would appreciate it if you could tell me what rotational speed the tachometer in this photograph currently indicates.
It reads 1200 rpm
